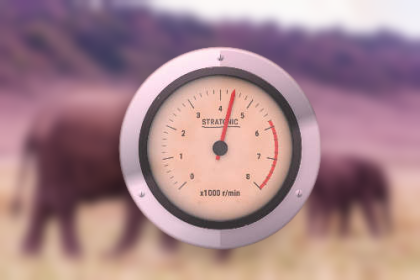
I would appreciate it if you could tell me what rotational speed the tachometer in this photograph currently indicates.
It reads 4400 rpm
